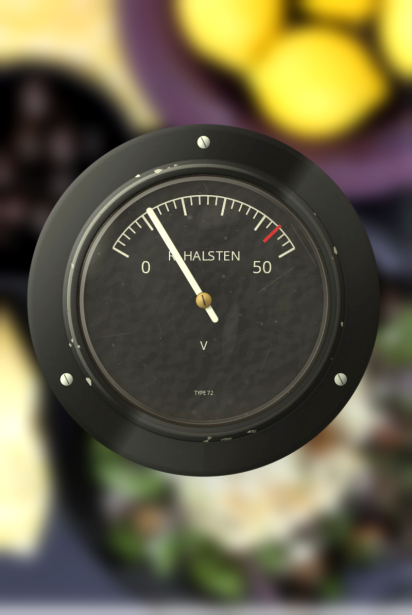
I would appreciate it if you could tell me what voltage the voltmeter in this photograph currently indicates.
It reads 12 V
